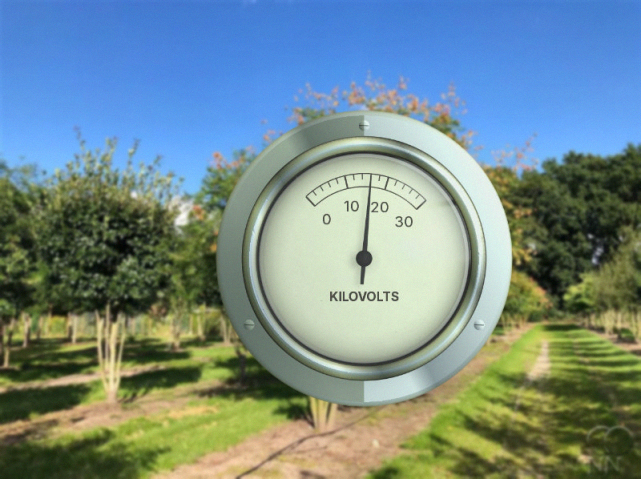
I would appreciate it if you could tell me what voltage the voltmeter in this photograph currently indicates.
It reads 16 kV
